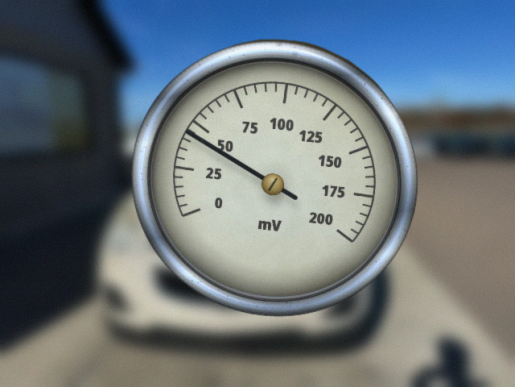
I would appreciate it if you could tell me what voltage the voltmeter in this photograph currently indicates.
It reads 45 mV
